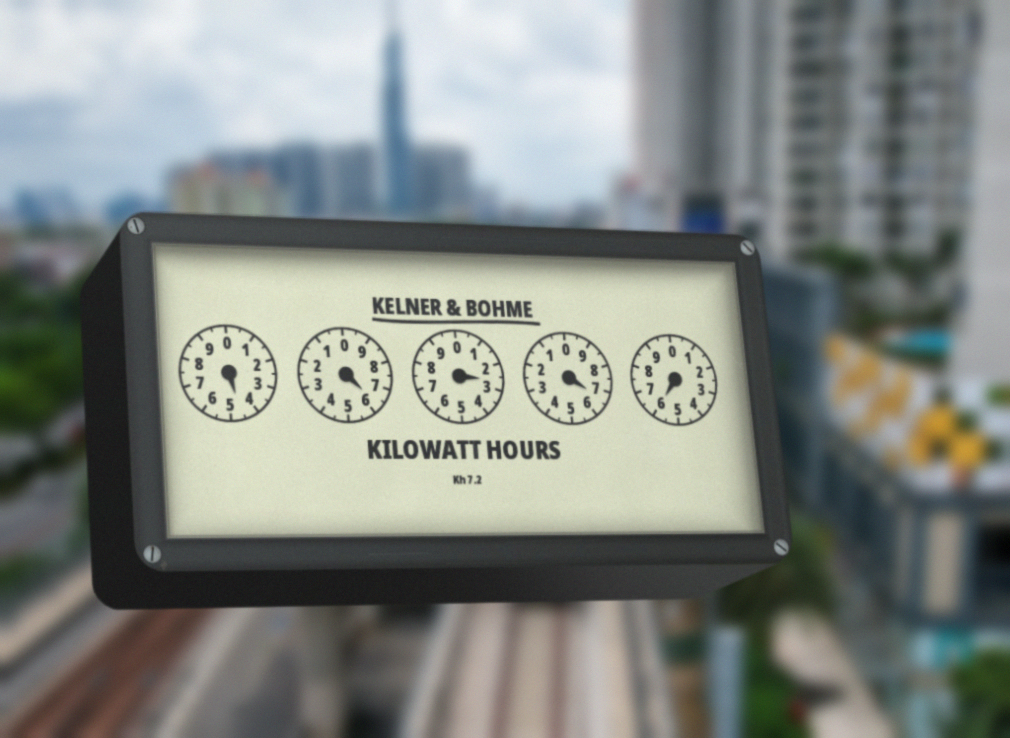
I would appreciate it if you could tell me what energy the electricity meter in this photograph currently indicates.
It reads 46266 kWh
